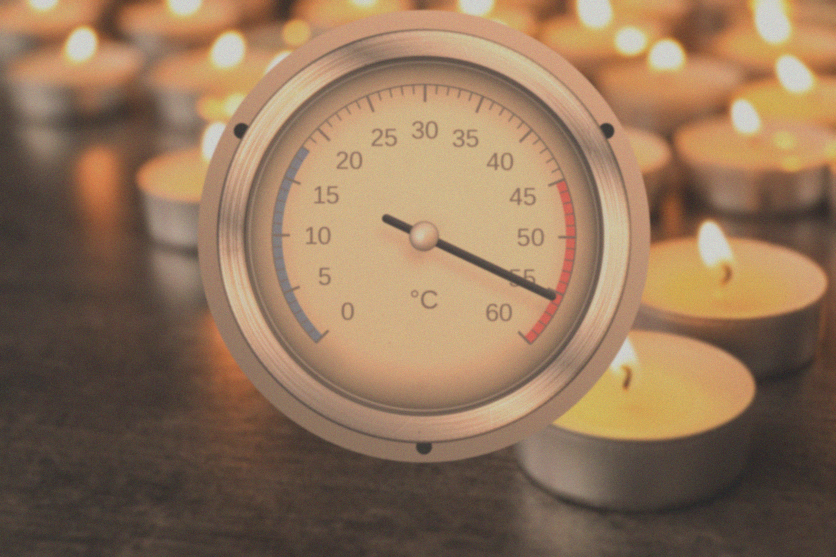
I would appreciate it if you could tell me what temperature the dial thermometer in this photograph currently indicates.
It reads 55.5 °C
